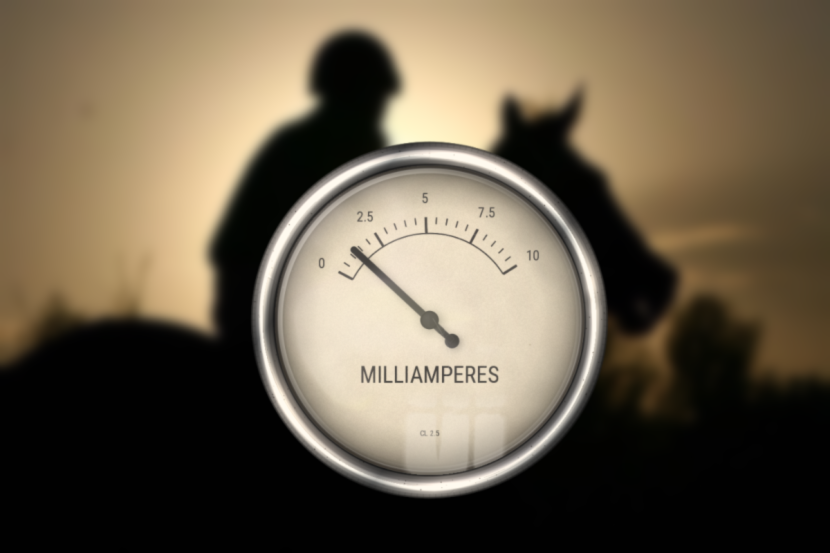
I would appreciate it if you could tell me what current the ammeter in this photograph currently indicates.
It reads 1.25 mA
